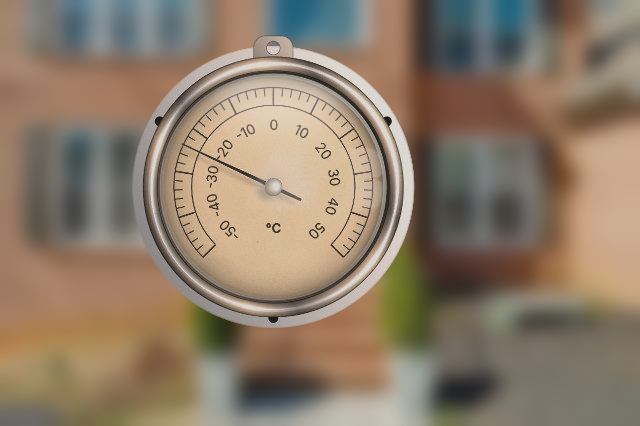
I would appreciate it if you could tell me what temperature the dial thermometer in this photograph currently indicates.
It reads -24 °C
